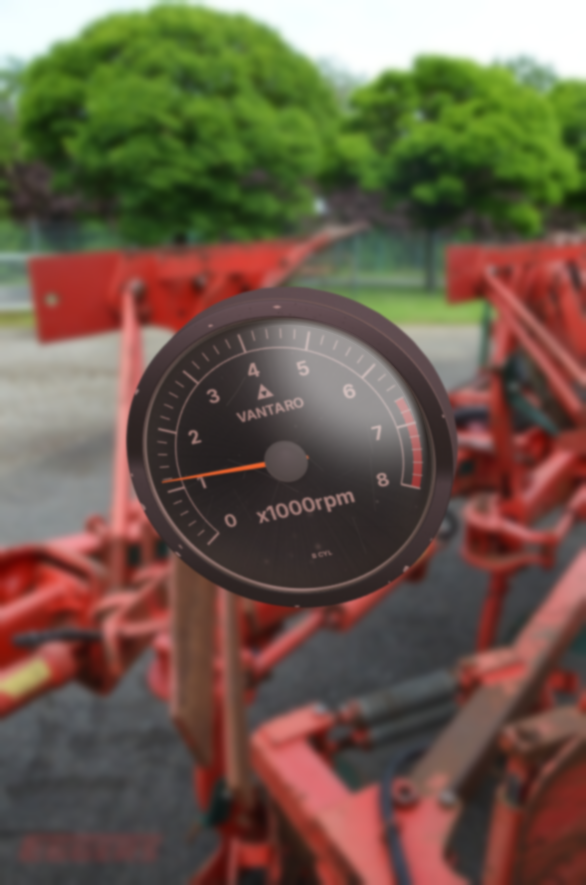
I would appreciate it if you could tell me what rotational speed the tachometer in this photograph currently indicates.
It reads 1200 rpm
